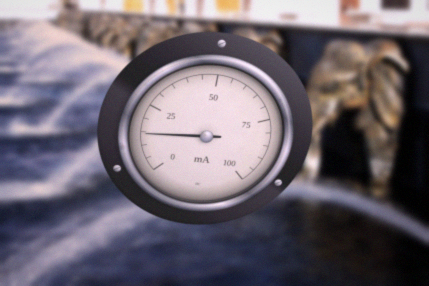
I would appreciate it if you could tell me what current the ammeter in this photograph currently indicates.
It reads 15 mA
